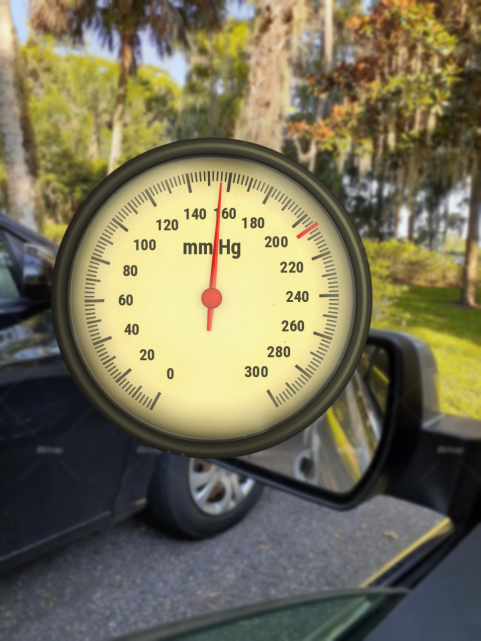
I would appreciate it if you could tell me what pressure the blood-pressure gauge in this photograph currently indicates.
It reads 156 mmHg
